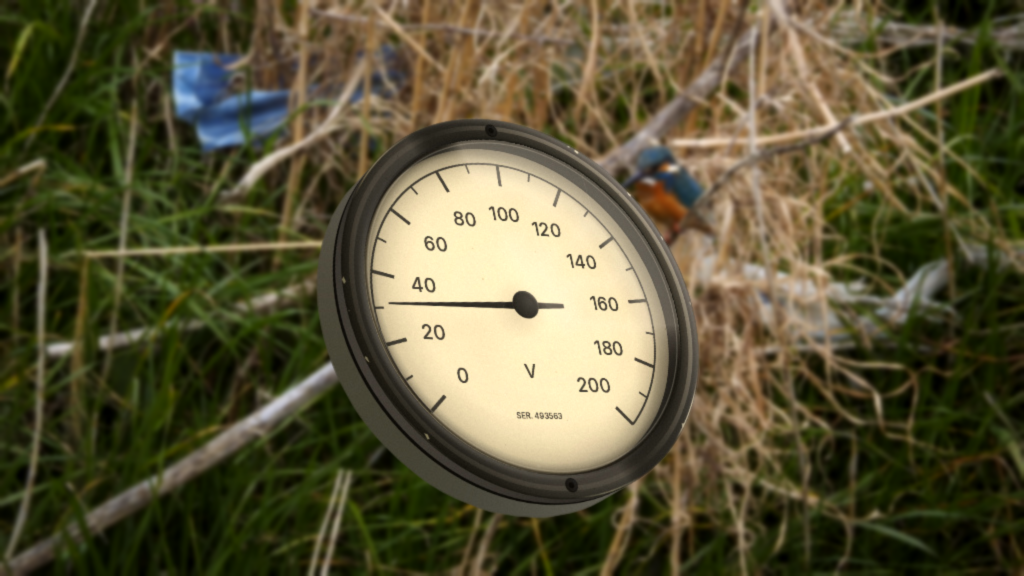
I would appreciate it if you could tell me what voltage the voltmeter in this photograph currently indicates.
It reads 30 V
